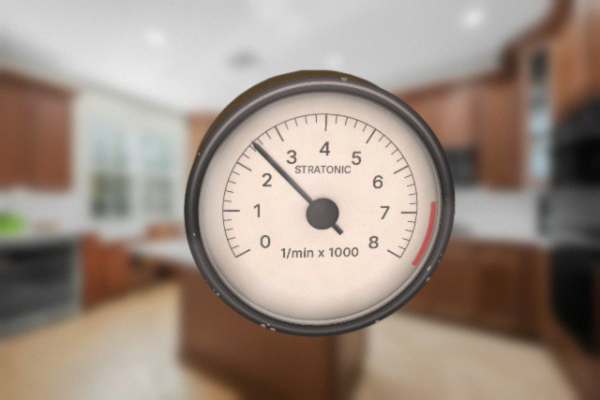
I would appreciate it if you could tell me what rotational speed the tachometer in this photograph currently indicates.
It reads 2500 rpm
